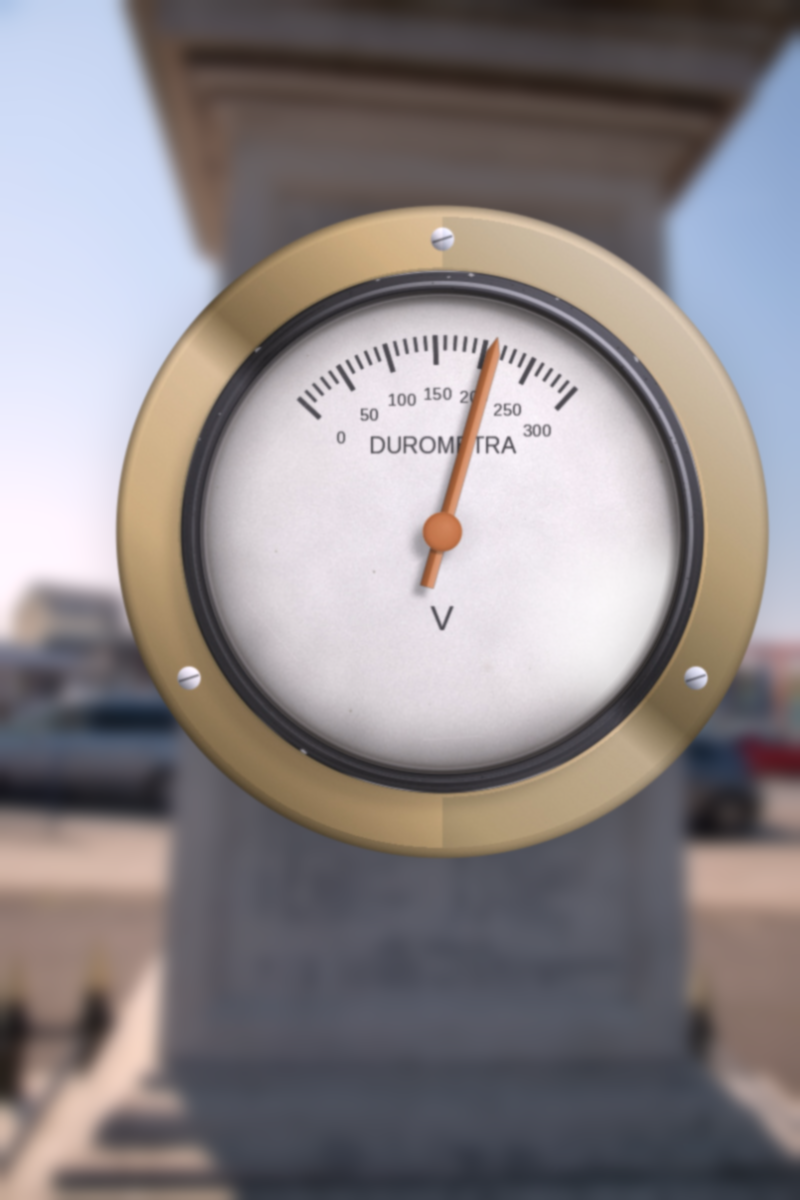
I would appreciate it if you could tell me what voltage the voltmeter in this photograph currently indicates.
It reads 210 V
